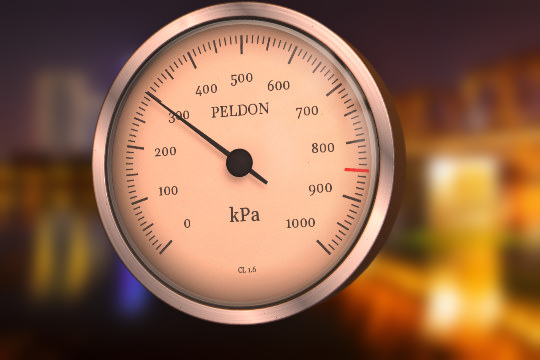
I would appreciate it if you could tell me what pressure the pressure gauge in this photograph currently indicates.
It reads 300 kPa
